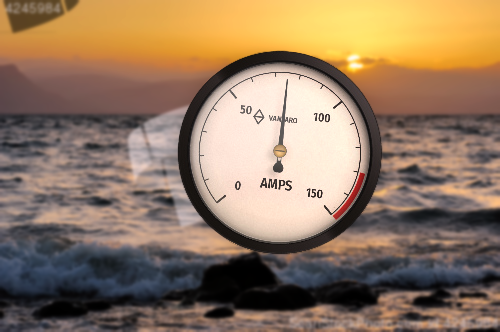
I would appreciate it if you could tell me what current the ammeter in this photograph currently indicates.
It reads 75 A
